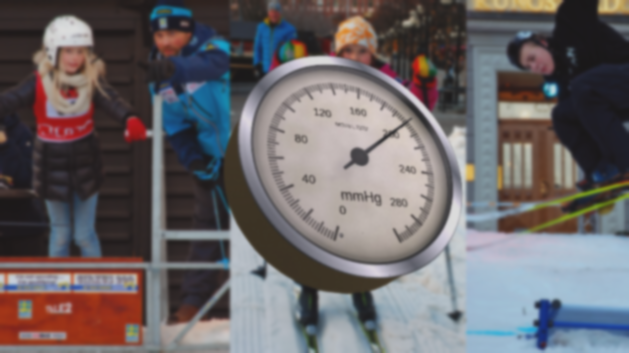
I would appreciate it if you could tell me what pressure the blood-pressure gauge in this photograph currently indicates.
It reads 200 mmHg
